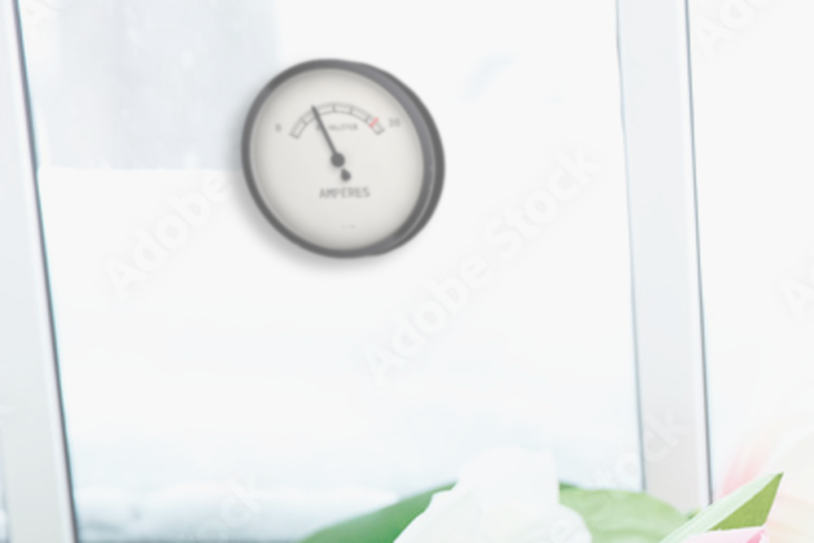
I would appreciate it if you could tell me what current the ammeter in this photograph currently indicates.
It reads 10 A
